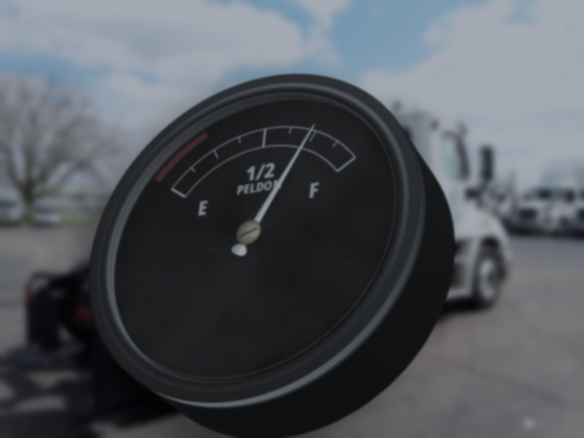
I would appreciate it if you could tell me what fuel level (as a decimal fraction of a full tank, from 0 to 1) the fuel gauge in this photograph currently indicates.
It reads 0.75
